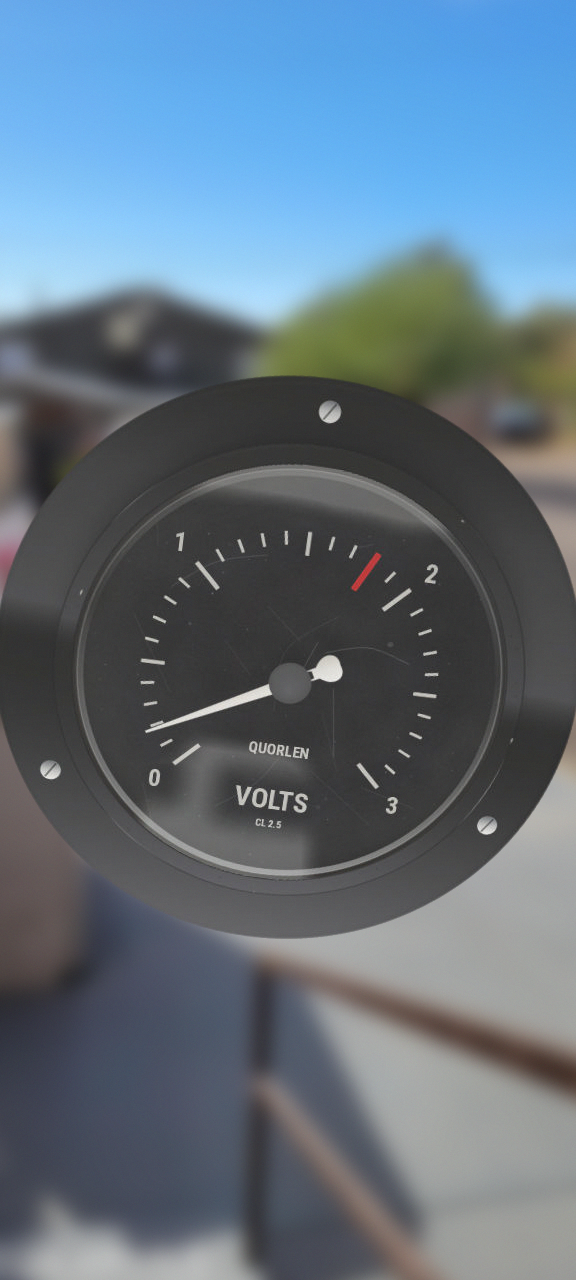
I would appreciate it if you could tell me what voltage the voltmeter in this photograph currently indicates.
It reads 0.2 V
